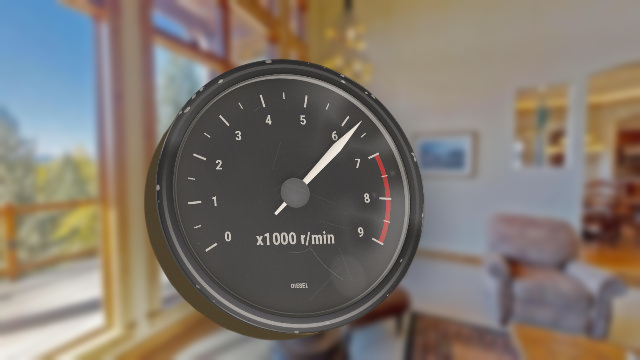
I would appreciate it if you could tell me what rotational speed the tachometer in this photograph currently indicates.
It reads 6250 rpm
